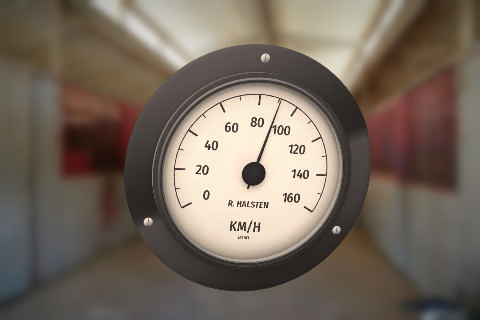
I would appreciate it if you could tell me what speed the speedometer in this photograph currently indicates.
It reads 90 km/h
